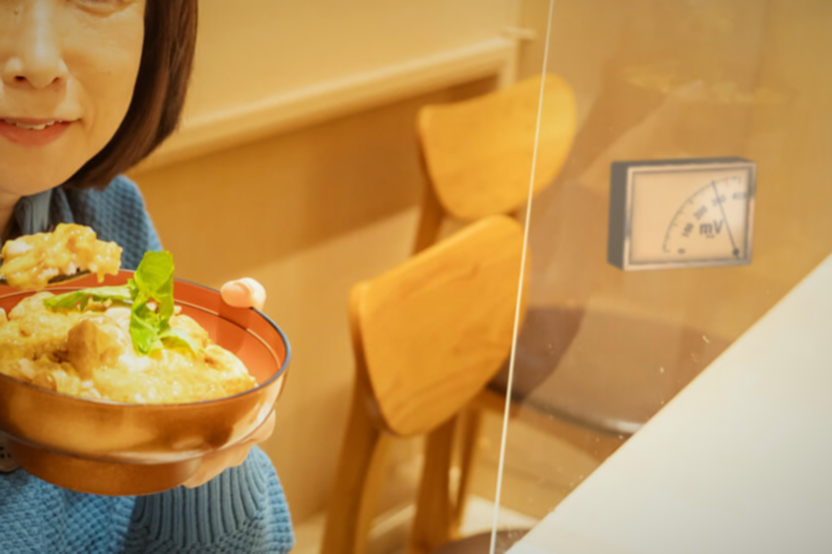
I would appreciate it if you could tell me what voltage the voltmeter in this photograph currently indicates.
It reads 300 mV
